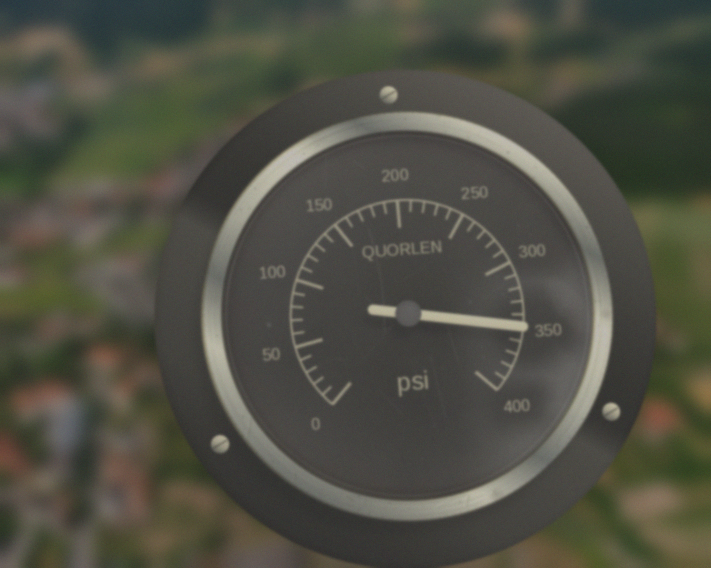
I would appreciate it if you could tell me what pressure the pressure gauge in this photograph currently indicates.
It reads 350 psi
